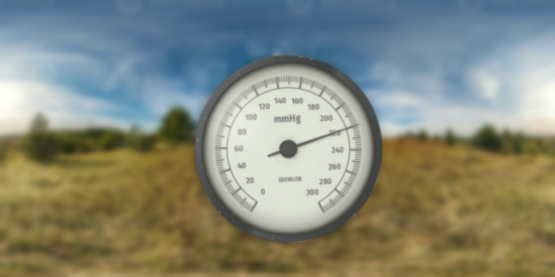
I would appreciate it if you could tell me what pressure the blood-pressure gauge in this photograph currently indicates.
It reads 220 mmHg
